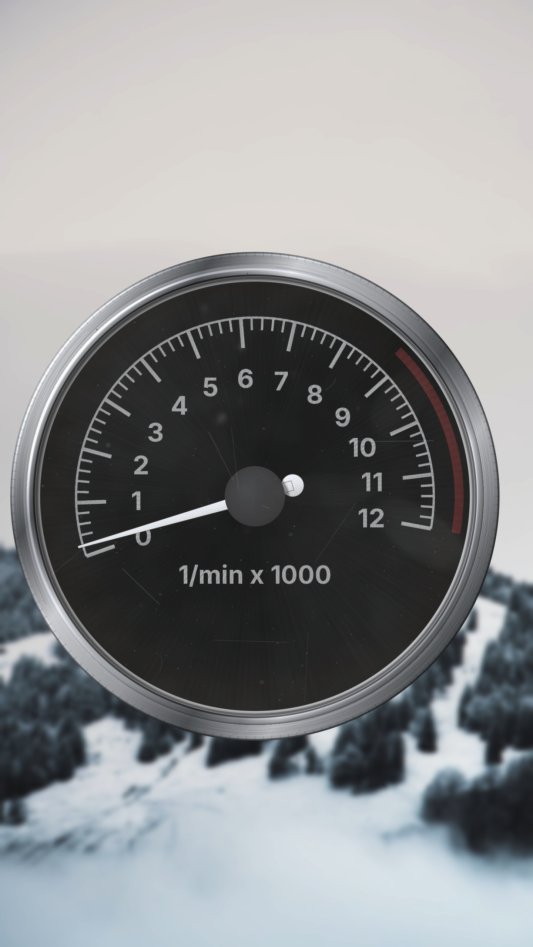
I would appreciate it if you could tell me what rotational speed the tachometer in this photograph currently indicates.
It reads 200 rpm
